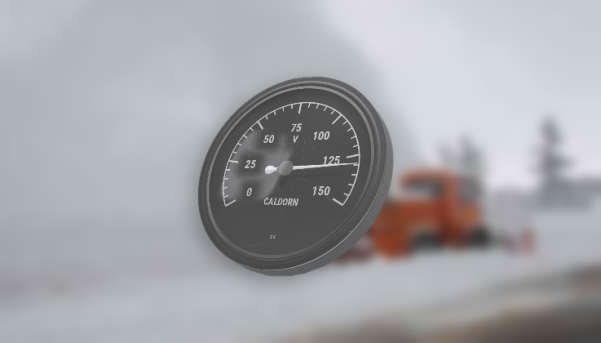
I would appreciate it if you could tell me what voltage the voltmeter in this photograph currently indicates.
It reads 130 V
